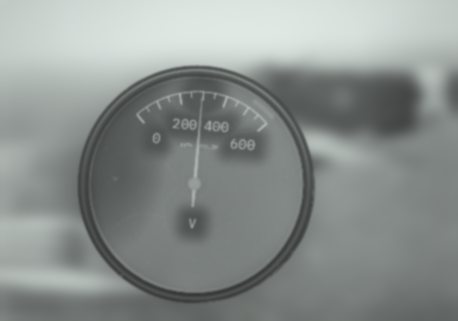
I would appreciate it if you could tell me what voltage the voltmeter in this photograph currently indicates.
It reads 300 V
